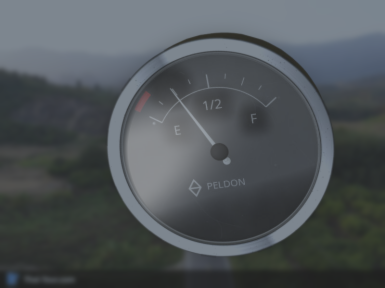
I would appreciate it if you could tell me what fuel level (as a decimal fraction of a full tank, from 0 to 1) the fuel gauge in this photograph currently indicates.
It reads 0.25
